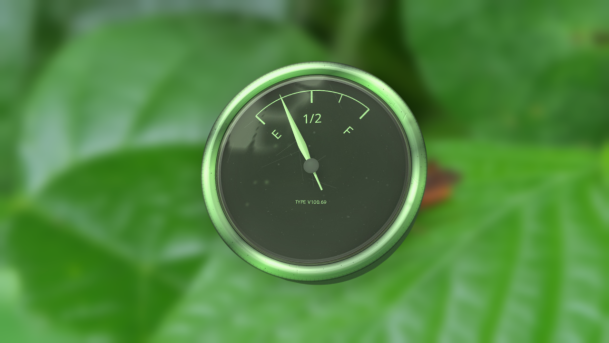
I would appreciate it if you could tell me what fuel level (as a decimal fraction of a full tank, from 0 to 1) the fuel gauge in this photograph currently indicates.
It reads 0.25
